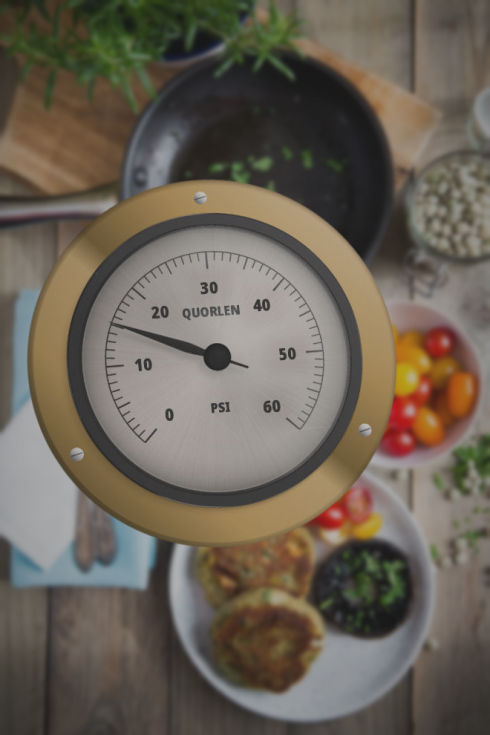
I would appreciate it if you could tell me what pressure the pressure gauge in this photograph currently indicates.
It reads 15 psi
